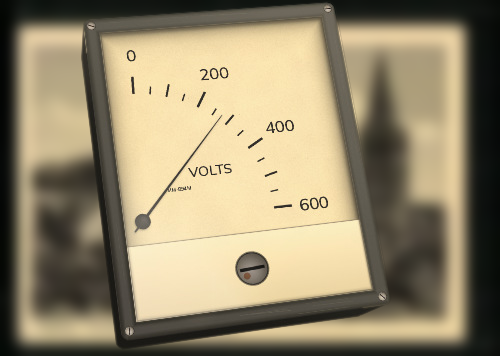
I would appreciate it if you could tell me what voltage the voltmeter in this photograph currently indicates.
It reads 275 V
